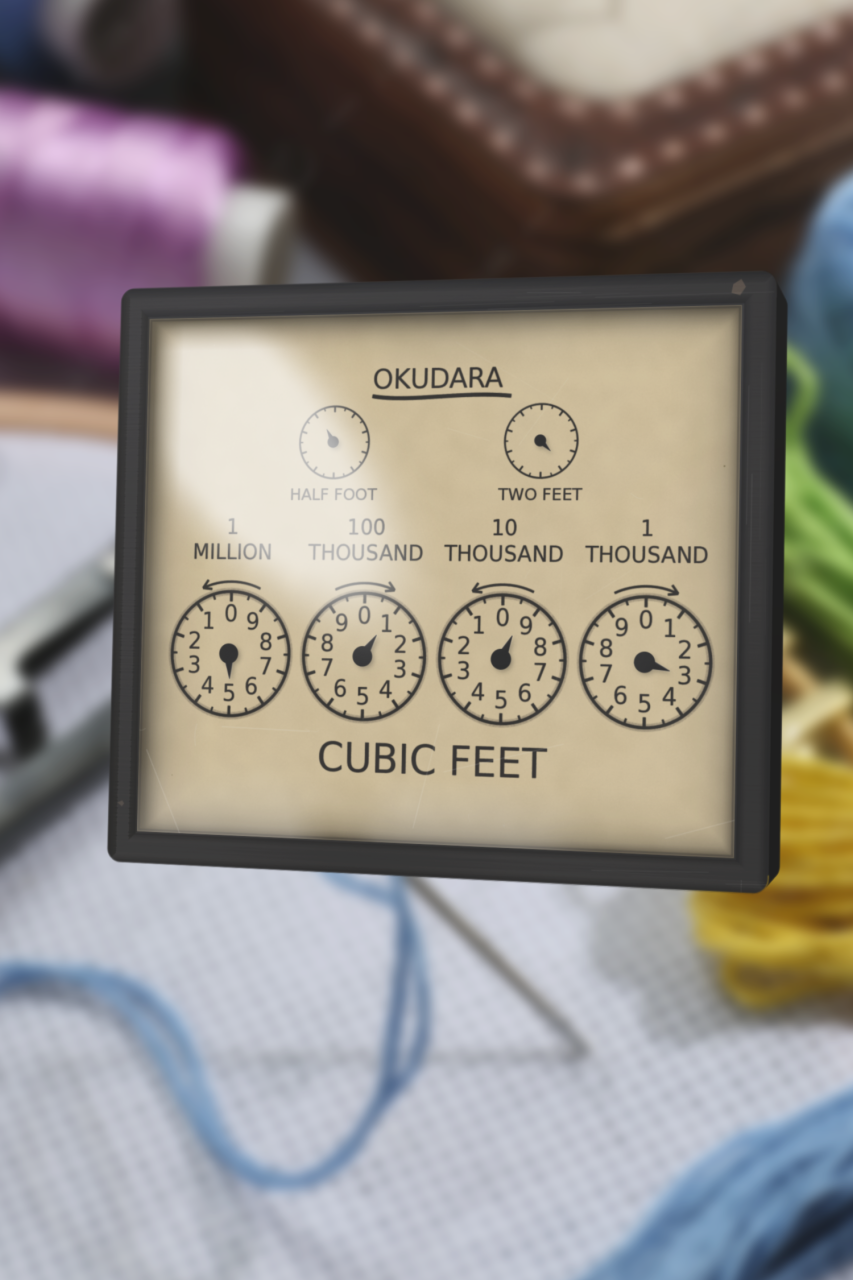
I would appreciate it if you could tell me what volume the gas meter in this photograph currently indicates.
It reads 509300 ft³
